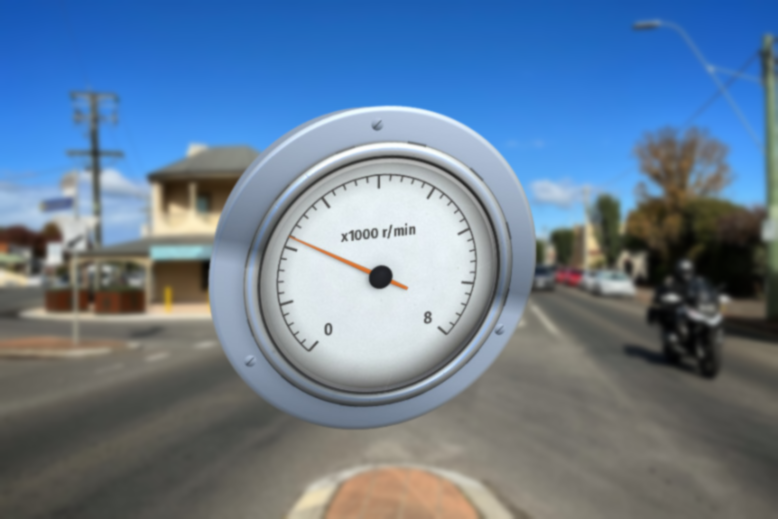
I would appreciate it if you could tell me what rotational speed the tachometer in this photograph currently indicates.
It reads 2200 rpm
